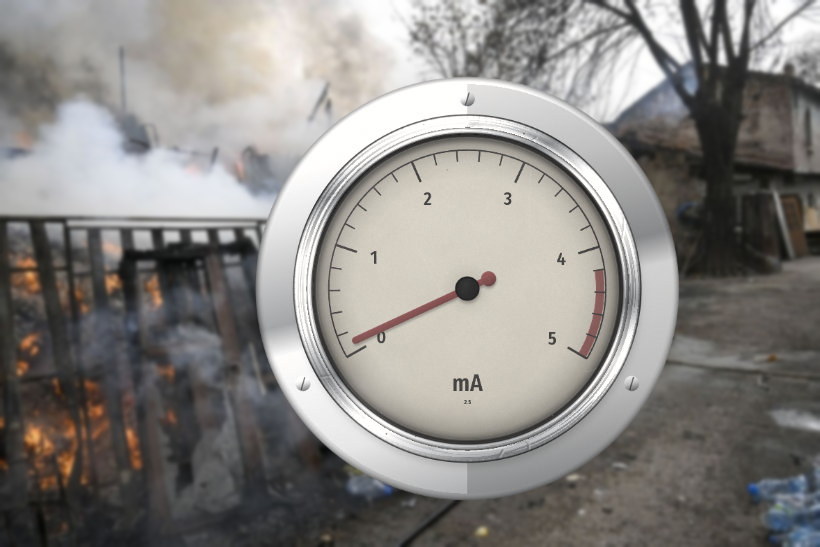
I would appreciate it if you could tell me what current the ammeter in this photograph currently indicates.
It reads 0.1 mA
